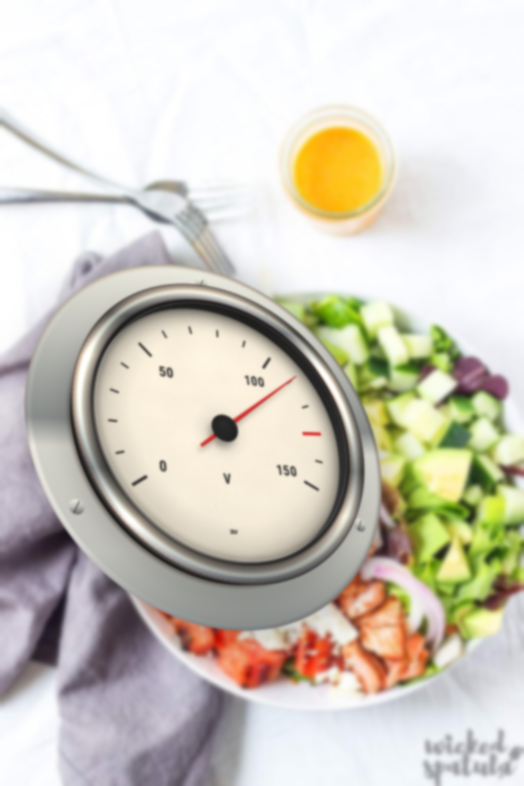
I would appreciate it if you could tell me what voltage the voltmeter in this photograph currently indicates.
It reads 110 V
